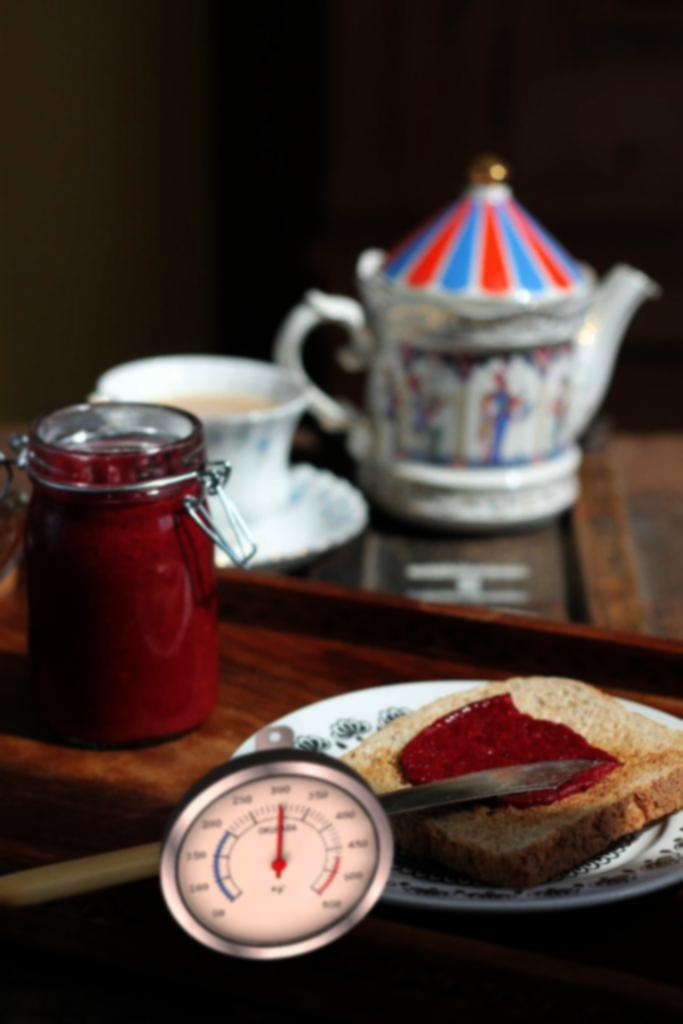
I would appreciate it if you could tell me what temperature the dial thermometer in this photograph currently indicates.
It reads 300 °F
